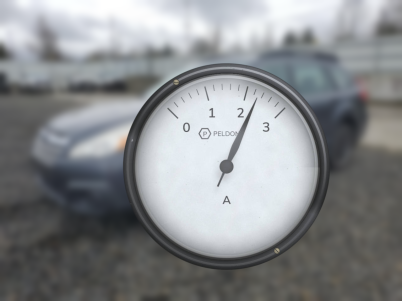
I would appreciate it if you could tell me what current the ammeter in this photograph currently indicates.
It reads 2.3 A
